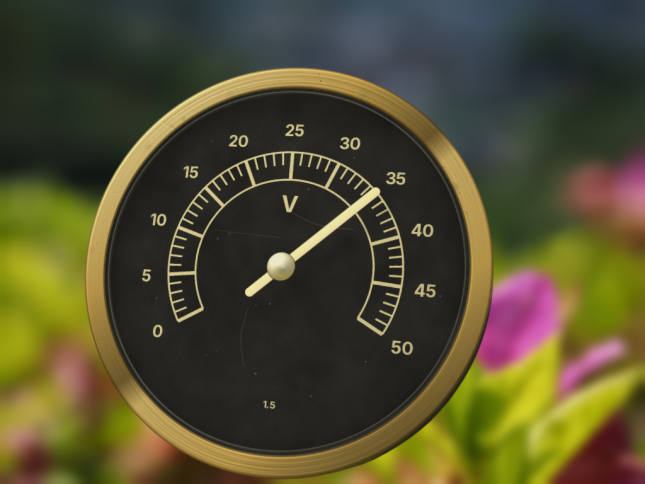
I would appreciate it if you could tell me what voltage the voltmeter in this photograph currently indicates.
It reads 35 V
